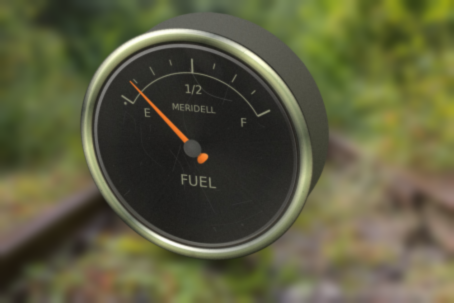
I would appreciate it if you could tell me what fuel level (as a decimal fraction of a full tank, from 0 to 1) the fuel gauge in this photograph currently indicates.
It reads 0.125
